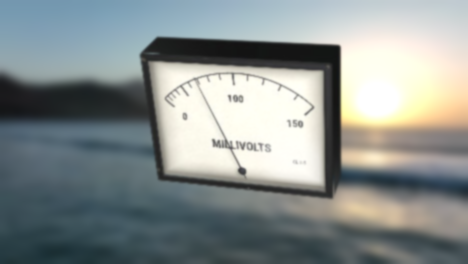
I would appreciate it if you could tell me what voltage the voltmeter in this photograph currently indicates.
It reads 70 mV
